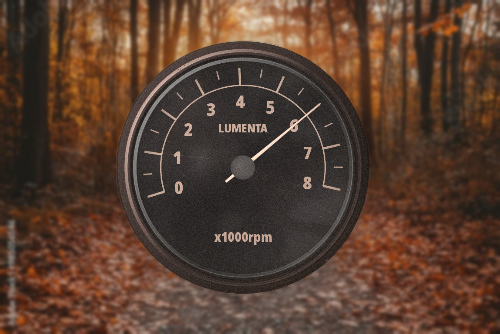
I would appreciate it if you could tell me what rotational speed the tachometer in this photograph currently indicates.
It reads 6000 rpm
